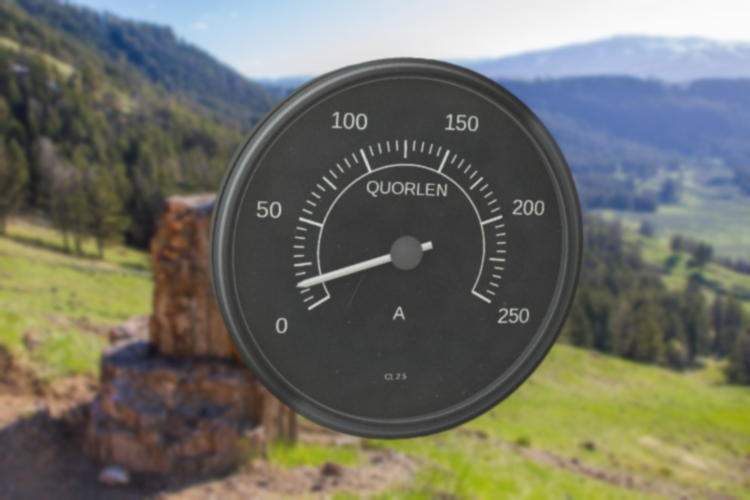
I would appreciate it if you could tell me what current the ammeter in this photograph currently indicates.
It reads 15 A
